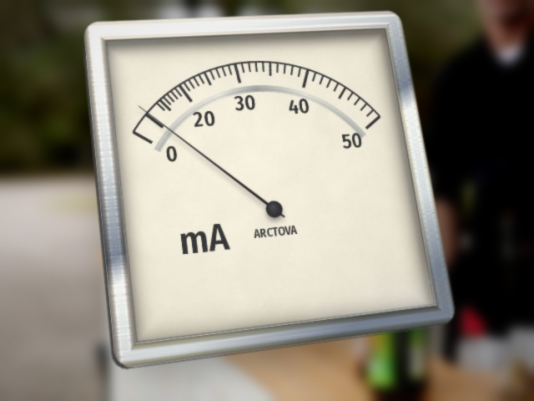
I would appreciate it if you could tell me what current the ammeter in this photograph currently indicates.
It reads 10 mA
